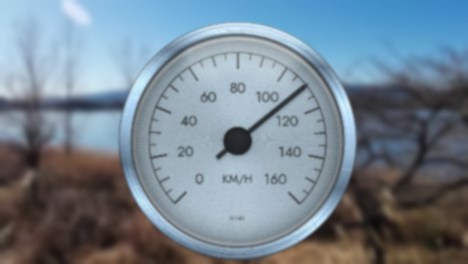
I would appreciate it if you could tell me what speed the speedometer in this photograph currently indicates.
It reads 110 km/h
